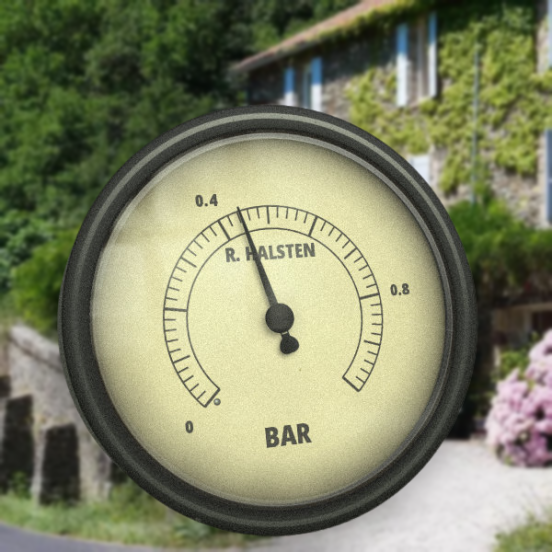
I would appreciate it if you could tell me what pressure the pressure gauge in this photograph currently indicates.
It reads 0.44 bar
